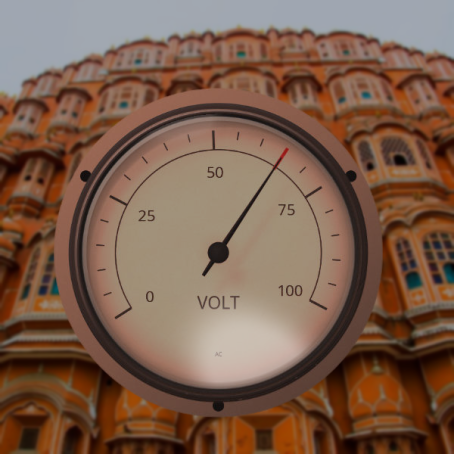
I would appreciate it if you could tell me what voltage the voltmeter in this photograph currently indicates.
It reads 65 V
